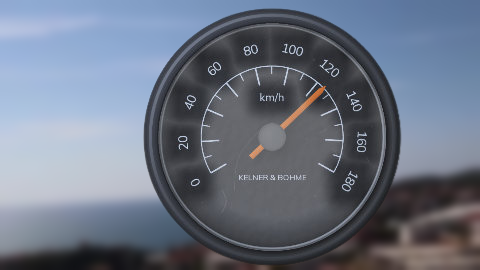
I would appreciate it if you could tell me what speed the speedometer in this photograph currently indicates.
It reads 125 km/h
